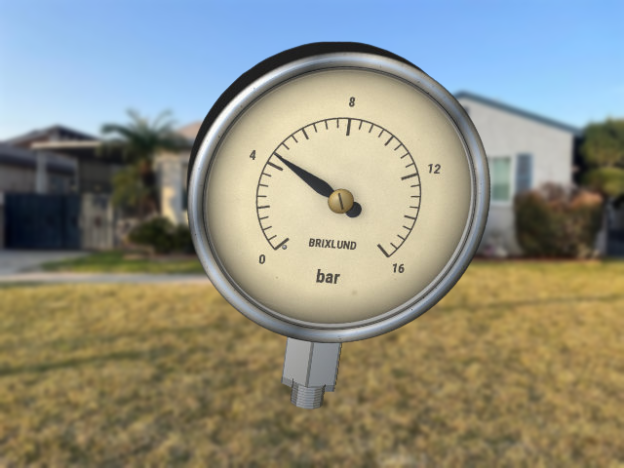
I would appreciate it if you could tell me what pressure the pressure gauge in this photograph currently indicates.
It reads 4.5 bar
